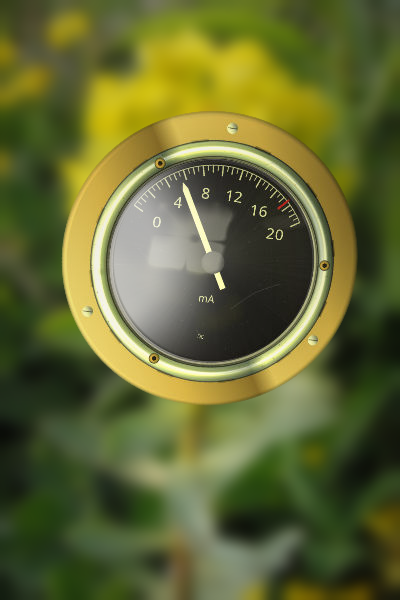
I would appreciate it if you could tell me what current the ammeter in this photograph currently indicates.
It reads 5.5 mA
